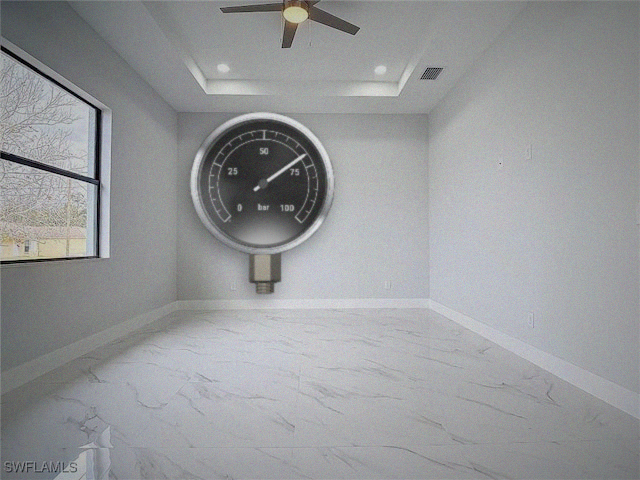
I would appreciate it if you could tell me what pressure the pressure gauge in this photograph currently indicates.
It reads 70 bar
